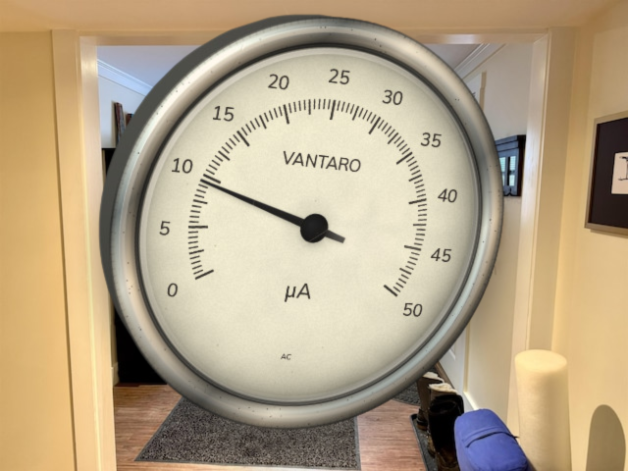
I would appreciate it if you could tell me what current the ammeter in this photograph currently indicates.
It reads 9.5 µA
